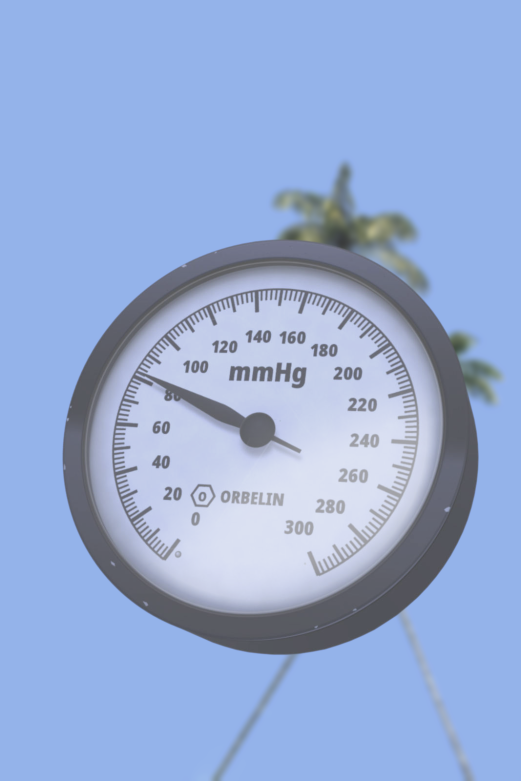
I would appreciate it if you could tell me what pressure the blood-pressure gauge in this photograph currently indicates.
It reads 82 mmHg
